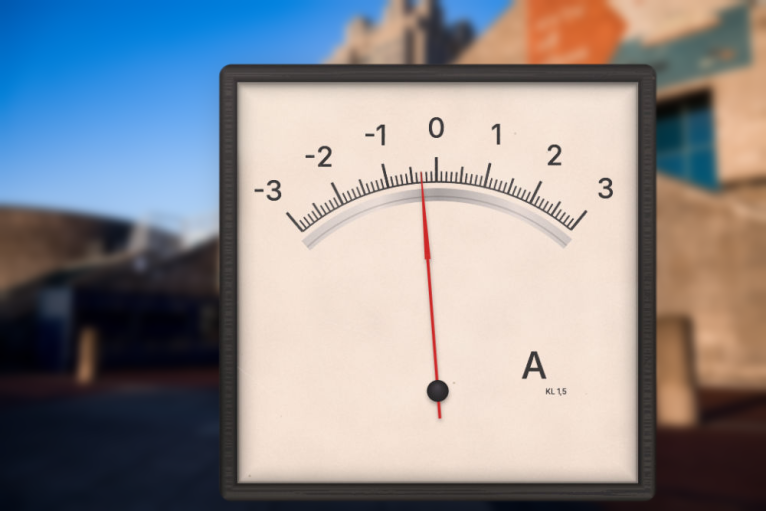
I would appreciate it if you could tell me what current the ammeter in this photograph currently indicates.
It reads -0.3 A
